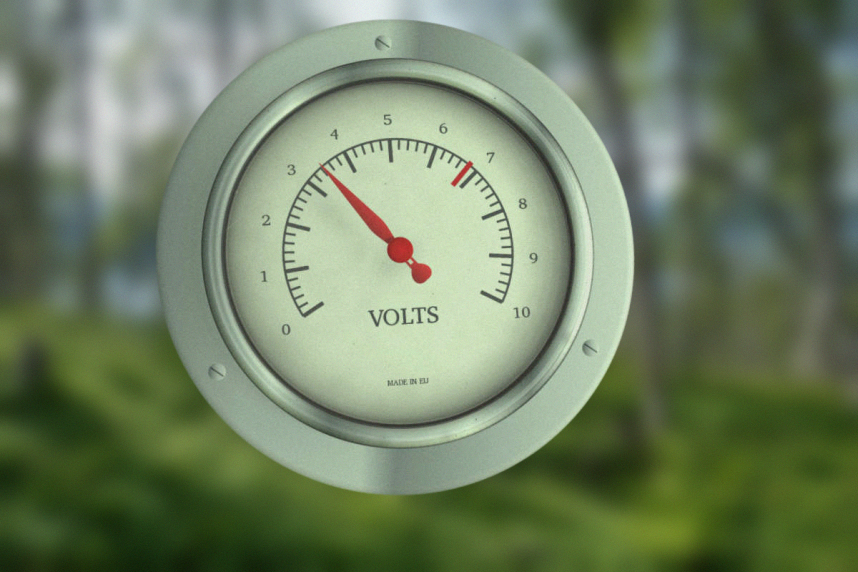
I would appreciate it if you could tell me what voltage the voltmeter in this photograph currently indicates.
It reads 3.4 V
